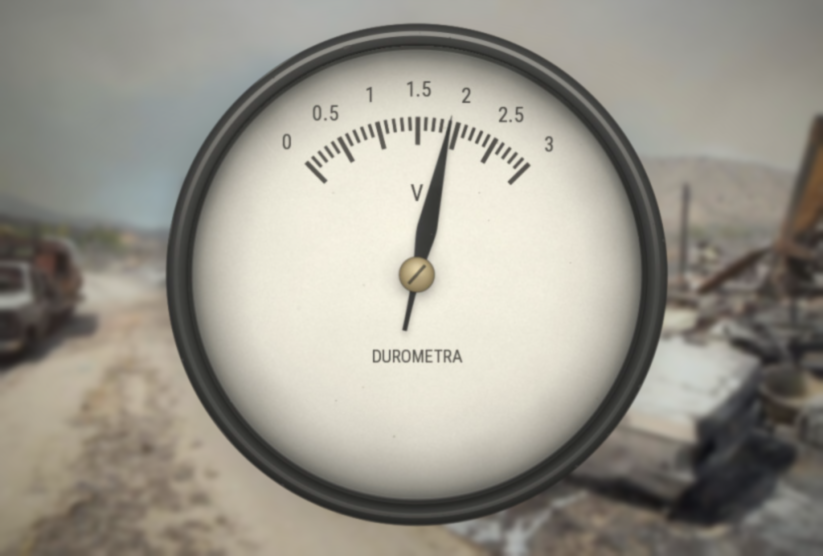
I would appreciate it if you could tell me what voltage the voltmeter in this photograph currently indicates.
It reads 1.9 V
